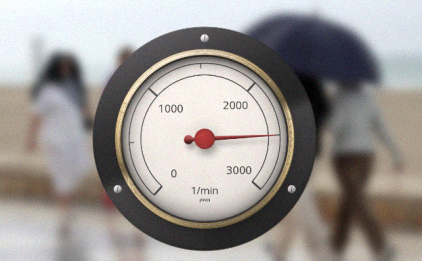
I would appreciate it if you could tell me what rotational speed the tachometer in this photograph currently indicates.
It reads 2500 rpm
